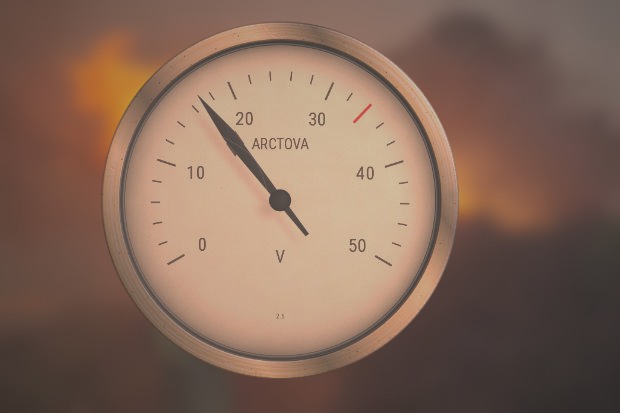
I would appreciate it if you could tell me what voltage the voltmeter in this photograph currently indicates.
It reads 17 V
